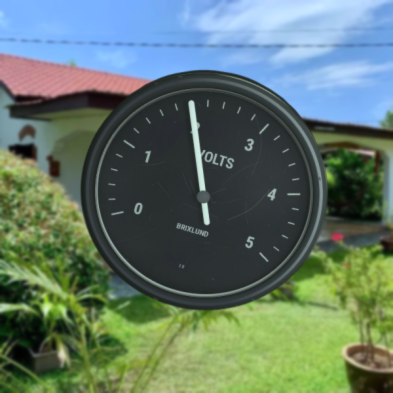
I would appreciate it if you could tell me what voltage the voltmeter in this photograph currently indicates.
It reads 2 V
